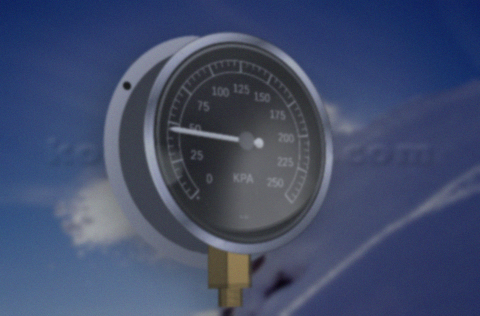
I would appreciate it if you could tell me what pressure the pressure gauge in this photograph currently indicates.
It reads 45 kPa
